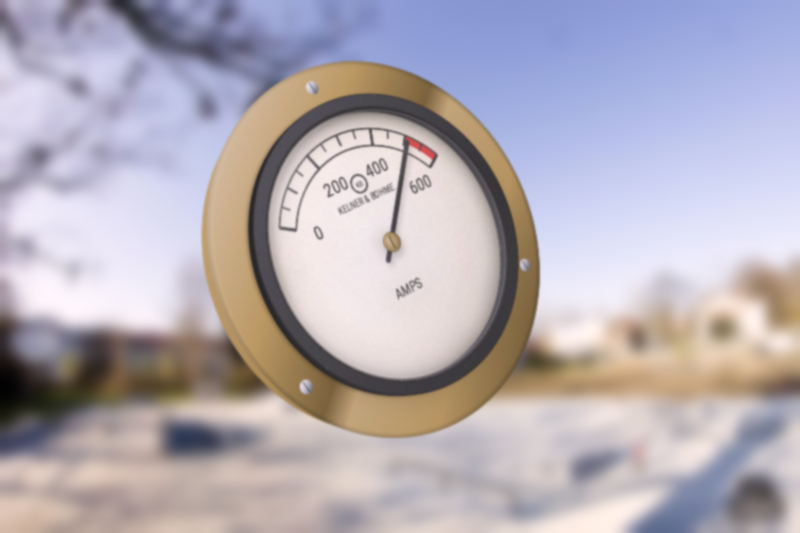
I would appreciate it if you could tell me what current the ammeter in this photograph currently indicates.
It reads 500 A
